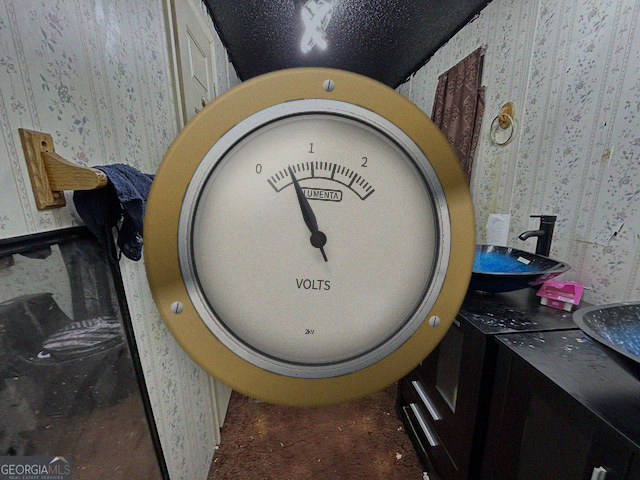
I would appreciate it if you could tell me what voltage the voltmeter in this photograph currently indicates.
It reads 0.5 V
